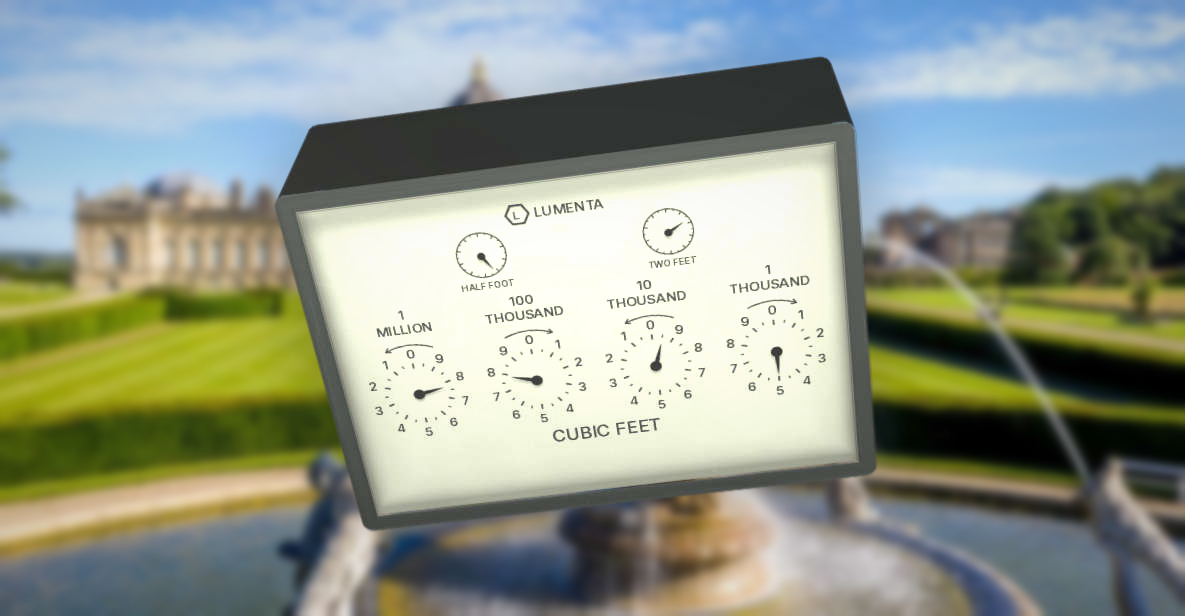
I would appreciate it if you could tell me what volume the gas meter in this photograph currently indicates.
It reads 779500 ft³
